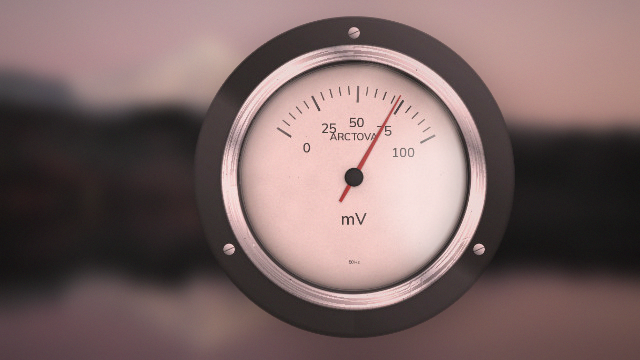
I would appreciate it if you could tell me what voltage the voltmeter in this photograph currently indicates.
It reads 72.5 mV
